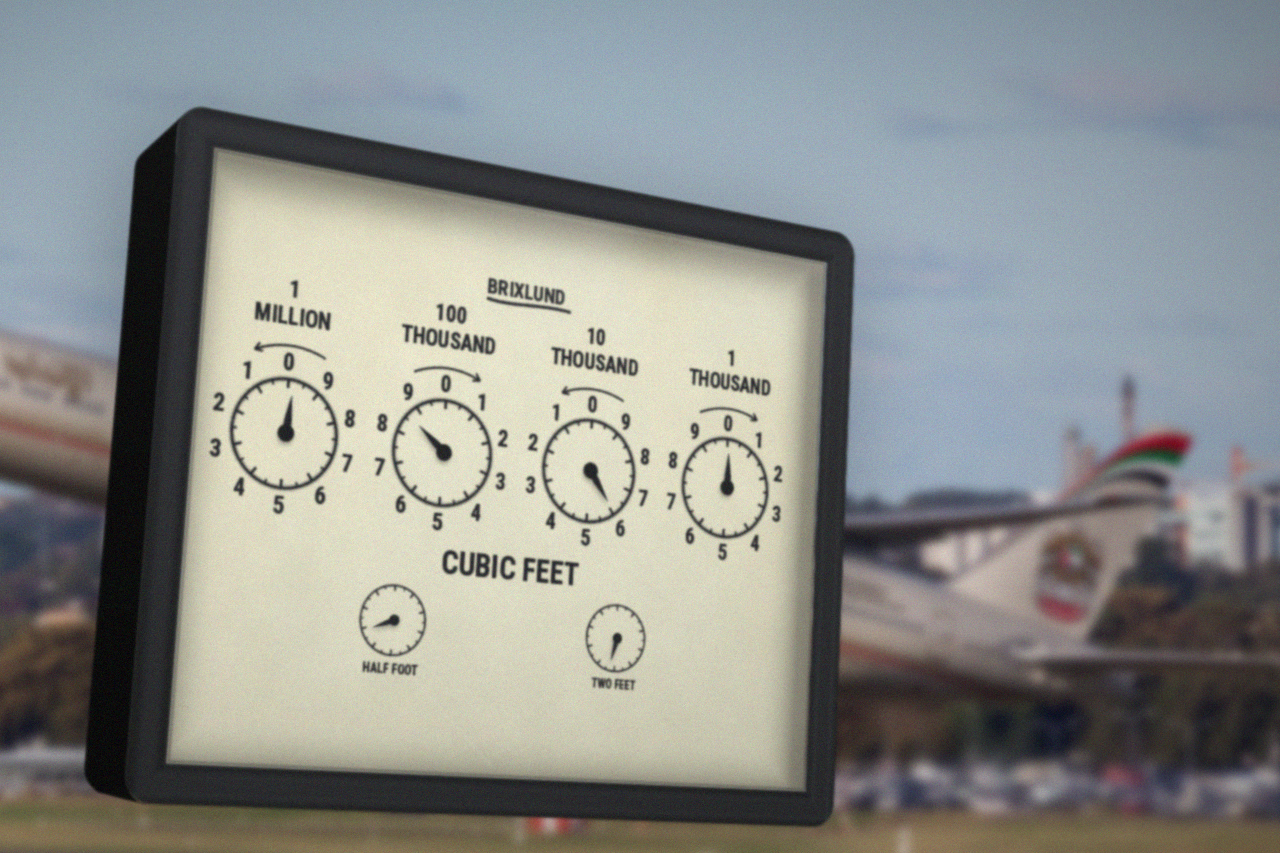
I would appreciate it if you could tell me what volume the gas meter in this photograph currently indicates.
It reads 986000 ft³
